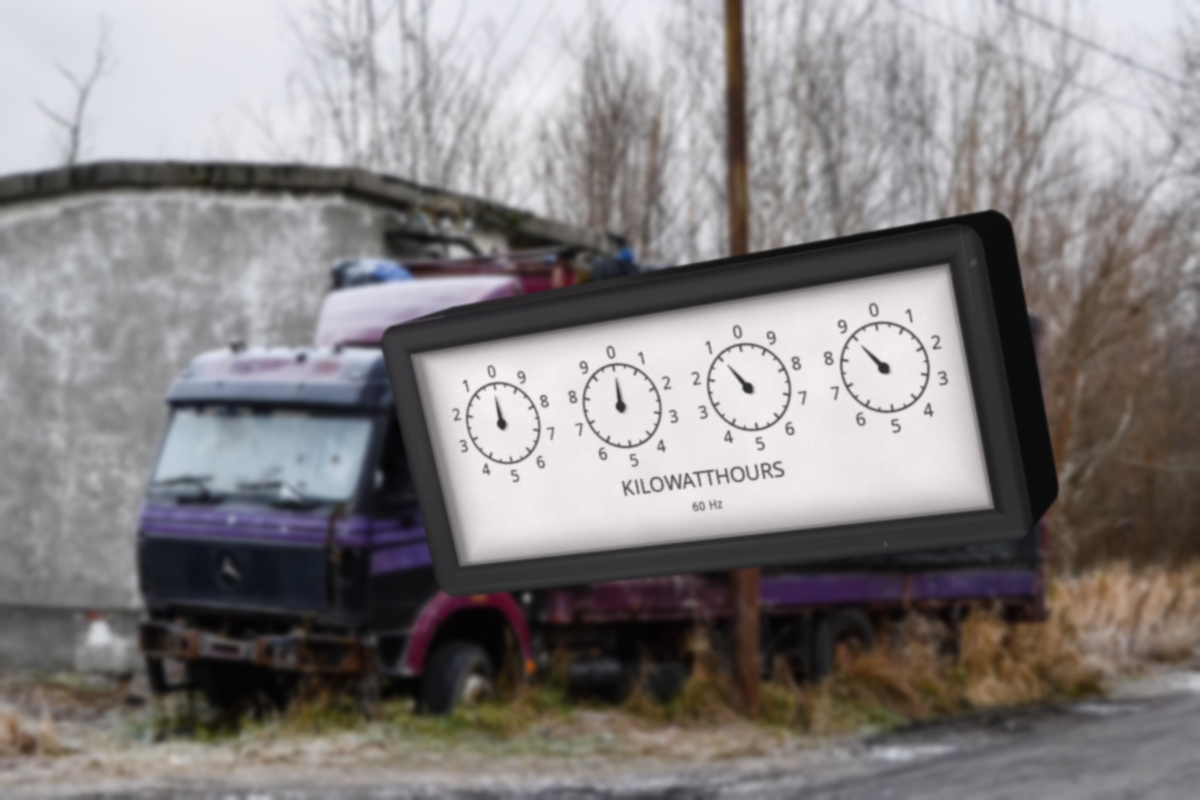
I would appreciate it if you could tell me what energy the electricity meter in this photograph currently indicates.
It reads 9 kWh
